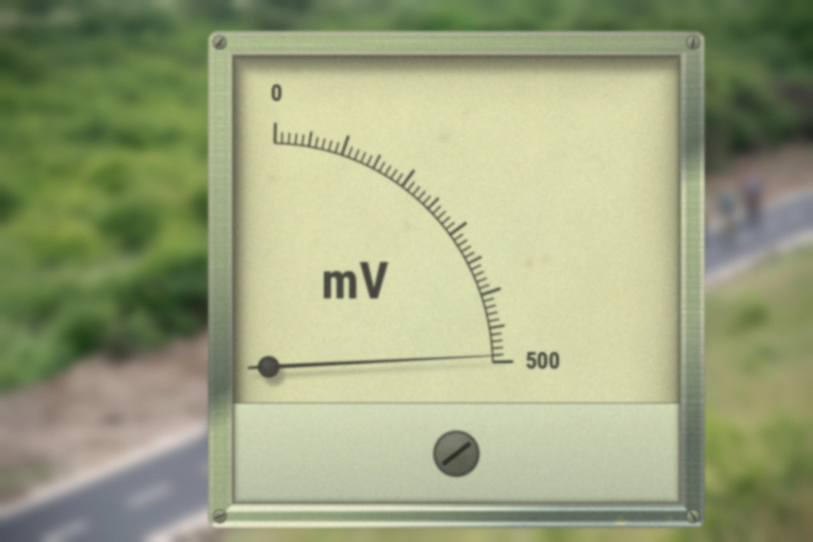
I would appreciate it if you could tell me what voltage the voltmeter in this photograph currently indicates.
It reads 490 mV
